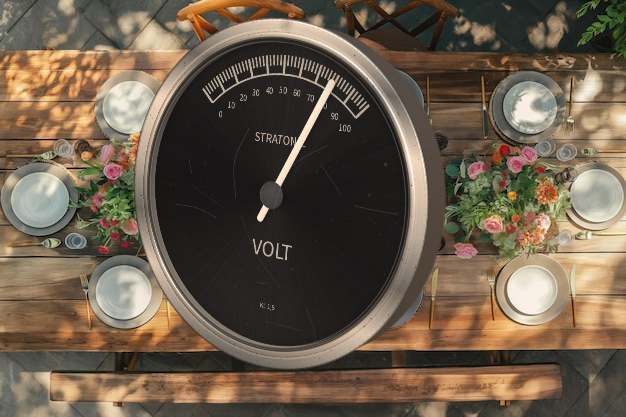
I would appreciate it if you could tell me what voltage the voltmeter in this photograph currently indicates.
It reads 80 V
